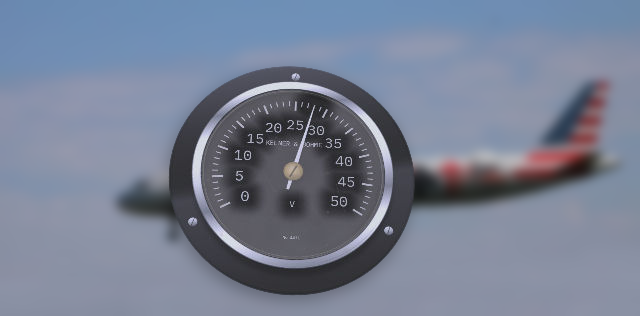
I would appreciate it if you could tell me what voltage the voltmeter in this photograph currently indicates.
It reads 28 V
